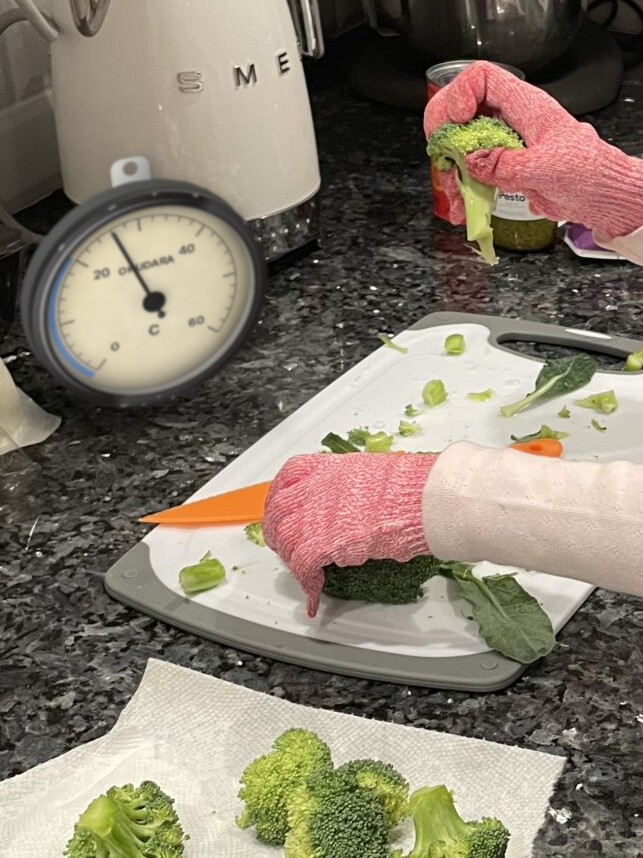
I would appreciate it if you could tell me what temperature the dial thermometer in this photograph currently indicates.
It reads 26 °C
